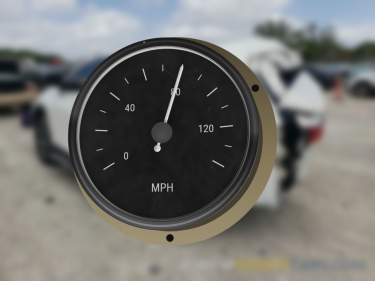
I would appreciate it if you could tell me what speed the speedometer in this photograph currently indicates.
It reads 80 mph
